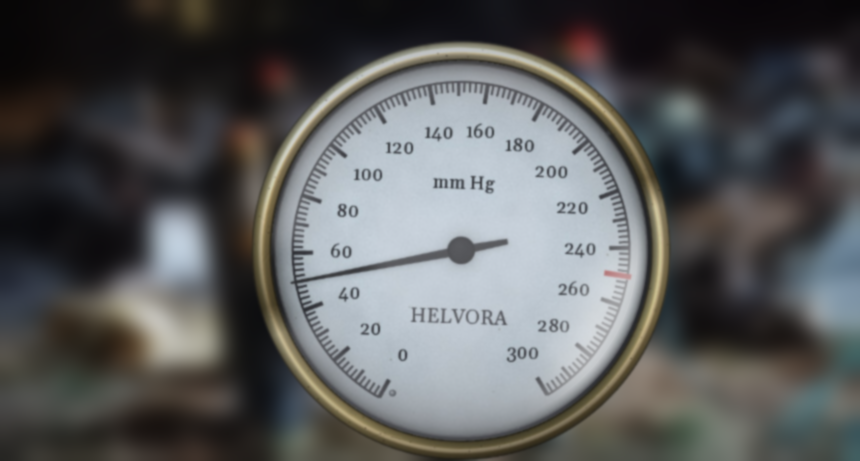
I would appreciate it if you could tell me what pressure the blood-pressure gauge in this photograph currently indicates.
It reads 50 mmHg
